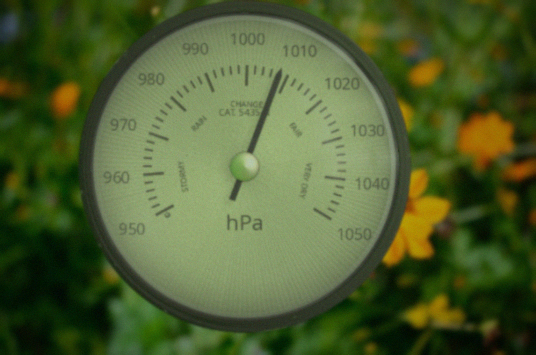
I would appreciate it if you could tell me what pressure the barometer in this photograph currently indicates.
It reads 1008 hPa
